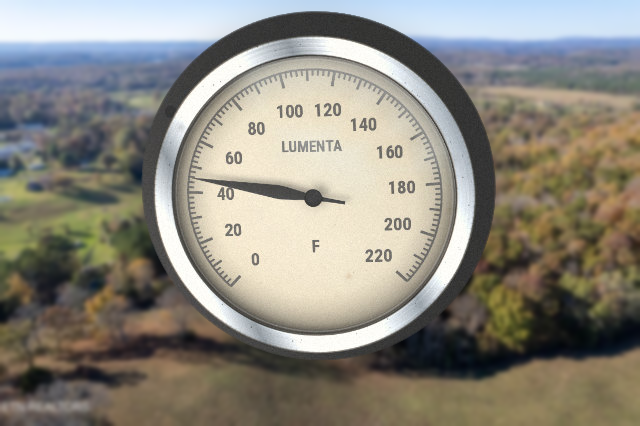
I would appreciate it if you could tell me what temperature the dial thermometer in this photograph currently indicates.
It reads 46 °F
